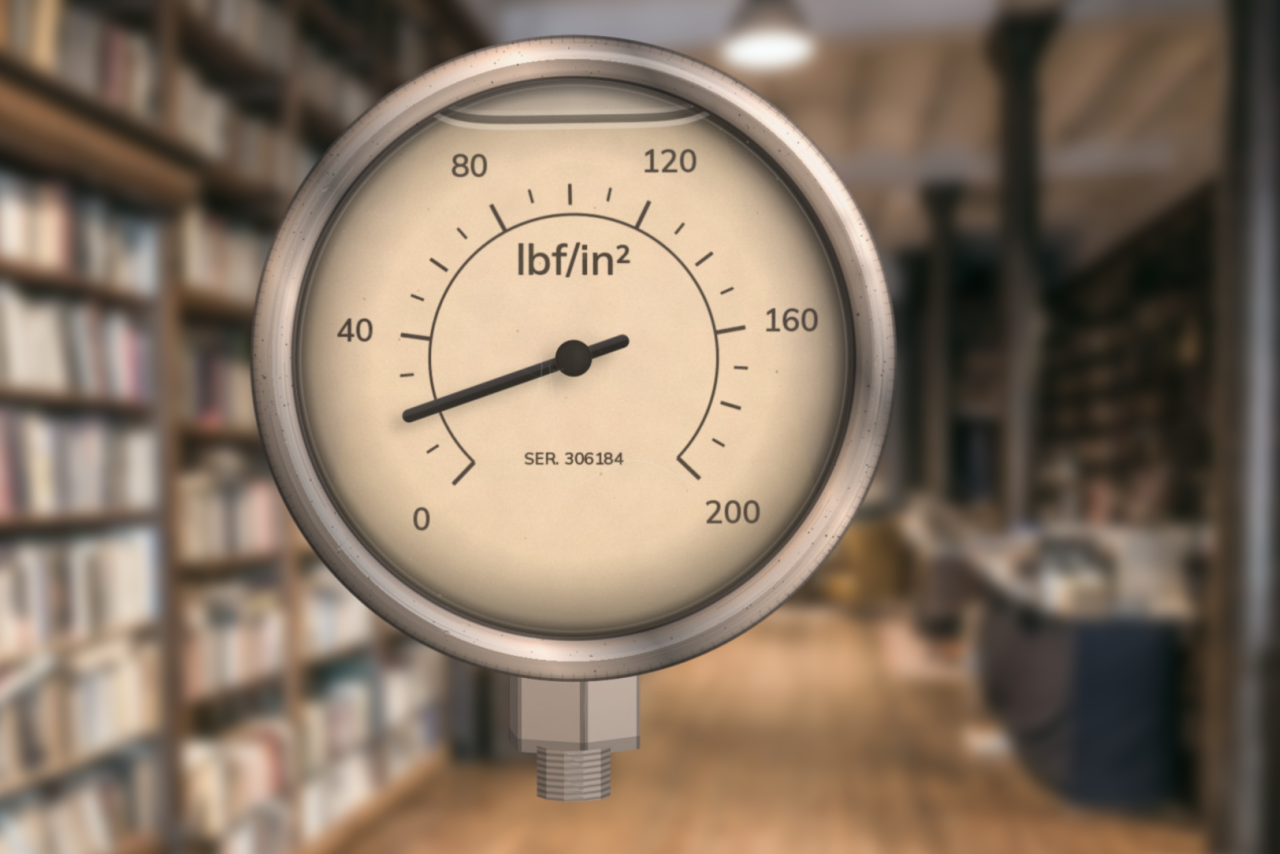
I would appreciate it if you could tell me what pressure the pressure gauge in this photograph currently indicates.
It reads 20 psi
